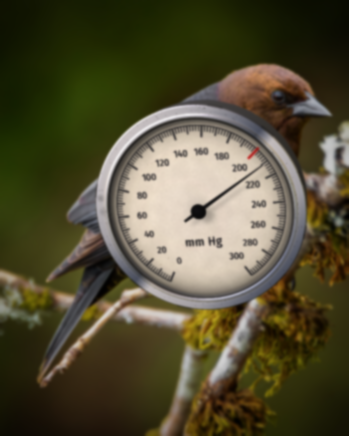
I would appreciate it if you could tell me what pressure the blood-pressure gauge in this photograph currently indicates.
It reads 210 mmHg
